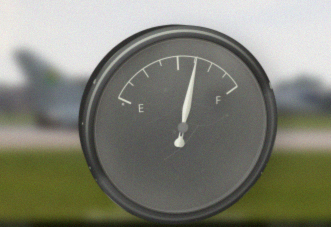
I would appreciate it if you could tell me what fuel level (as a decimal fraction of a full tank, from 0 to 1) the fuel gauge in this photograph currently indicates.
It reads 0.625
